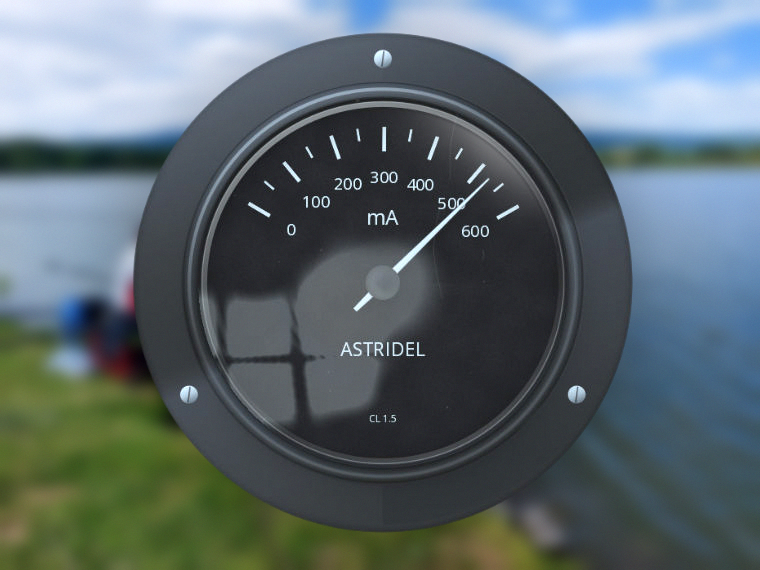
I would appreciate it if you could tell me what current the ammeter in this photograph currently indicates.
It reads 525 mA
